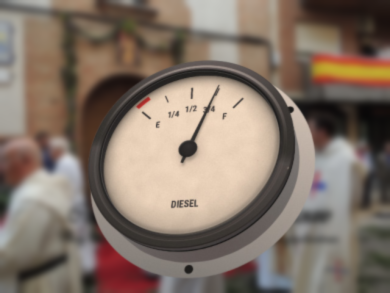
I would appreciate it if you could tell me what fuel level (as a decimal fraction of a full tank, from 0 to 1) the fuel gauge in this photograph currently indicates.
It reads 0.75
